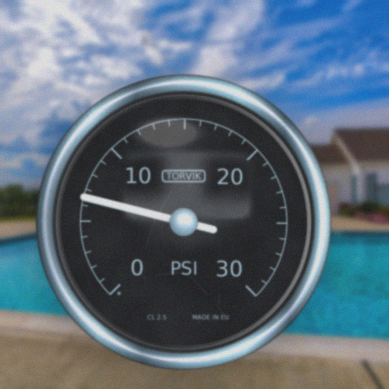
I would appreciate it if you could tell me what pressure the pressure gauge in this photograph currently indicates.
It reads 6.5 psi
